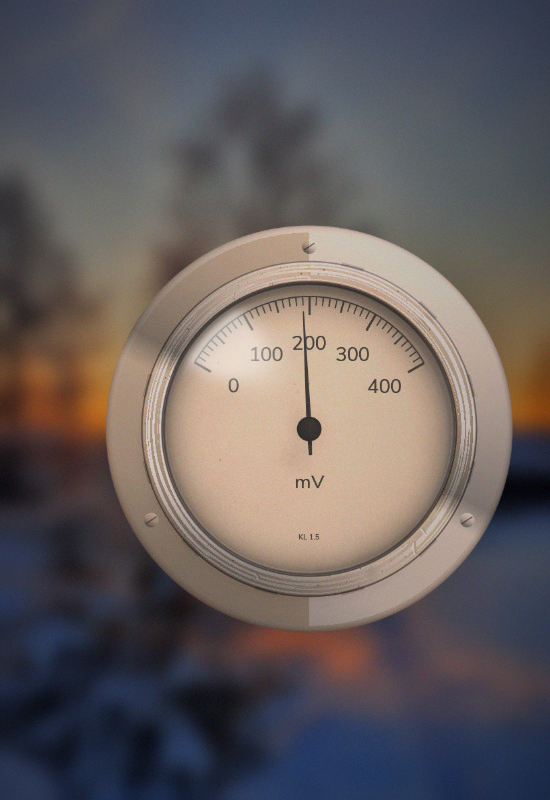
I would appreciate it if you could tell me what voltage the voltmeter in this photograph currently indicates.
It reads 190 mV
